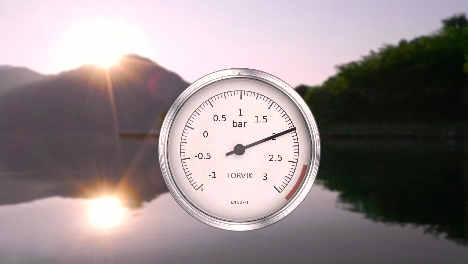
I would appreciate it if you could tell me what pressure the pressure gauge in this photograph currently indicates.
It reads 2 bar
